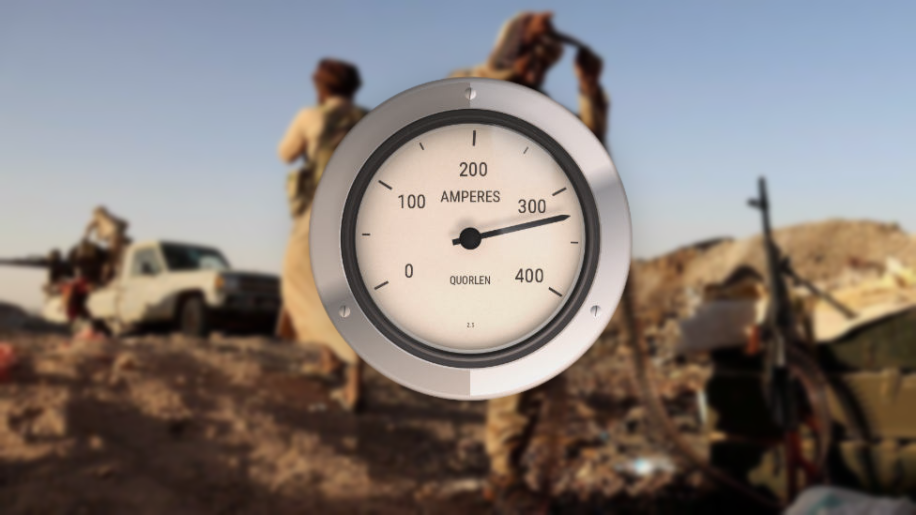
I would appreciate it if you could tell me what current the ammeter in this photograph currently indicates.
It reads 325 A
